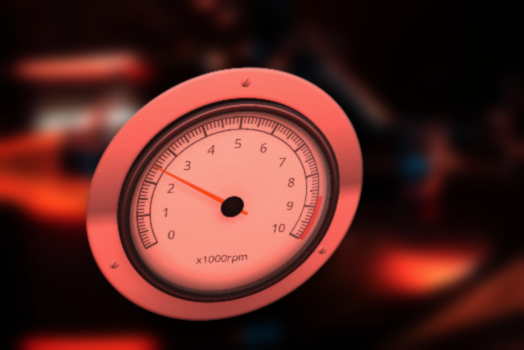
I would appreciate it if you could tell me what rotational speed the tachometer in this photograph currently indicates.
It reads 2500 rpm
